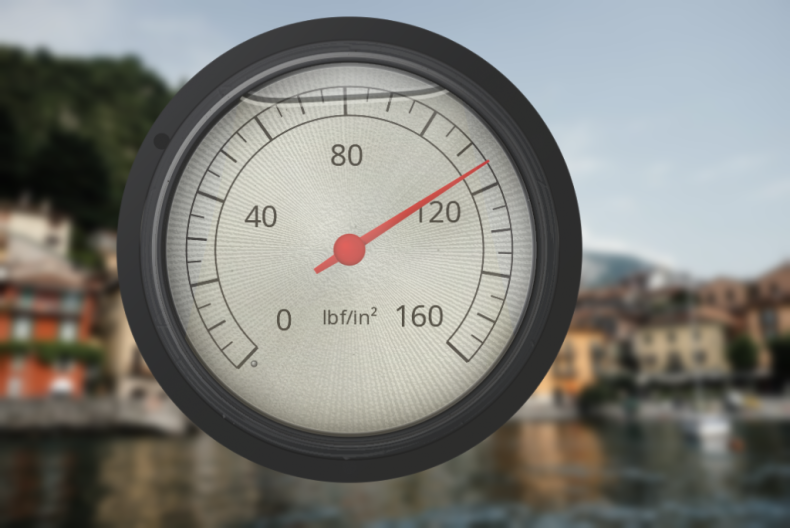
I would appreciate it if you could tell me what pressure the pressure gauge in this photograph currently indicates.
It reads 115 psi
